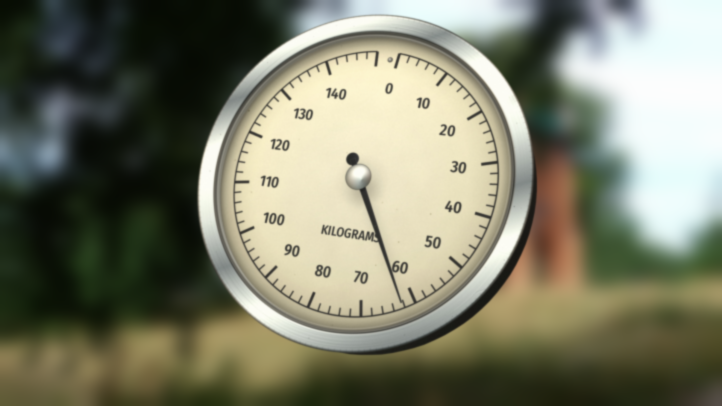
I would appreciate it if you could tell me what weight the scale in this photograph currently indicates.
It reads 62 kg
